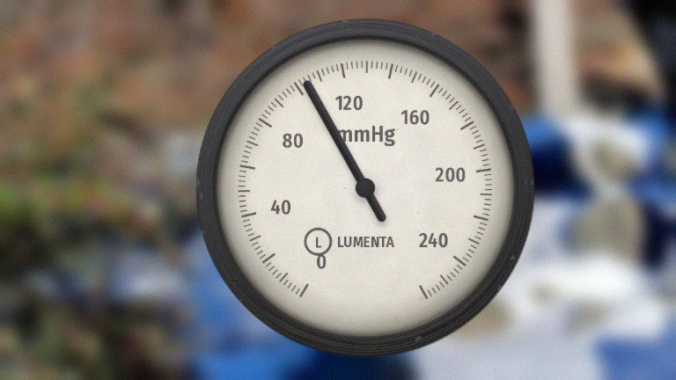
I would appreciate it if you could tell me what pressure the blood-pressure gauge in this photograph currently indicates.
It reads 104 mmHg
